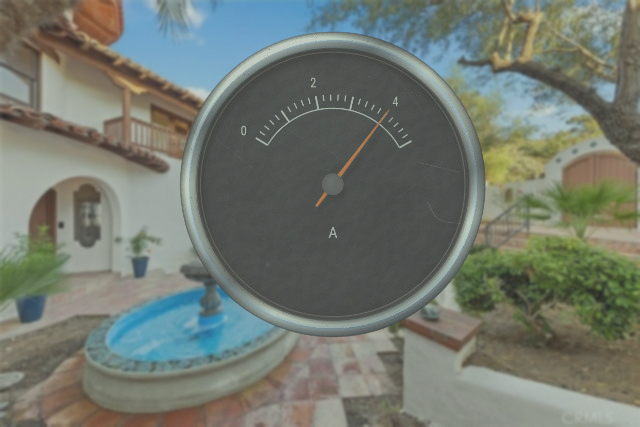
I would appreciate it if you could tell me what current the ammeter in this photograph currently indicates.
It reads 4 A
